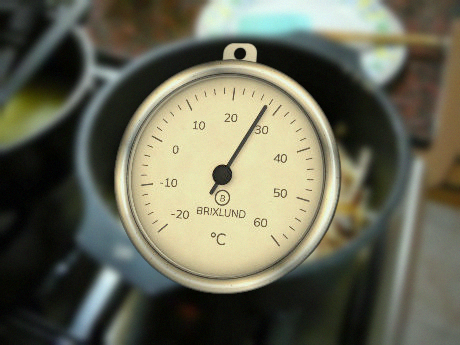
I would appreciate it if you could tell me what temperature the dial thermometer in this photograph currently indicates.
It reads 28 °C
